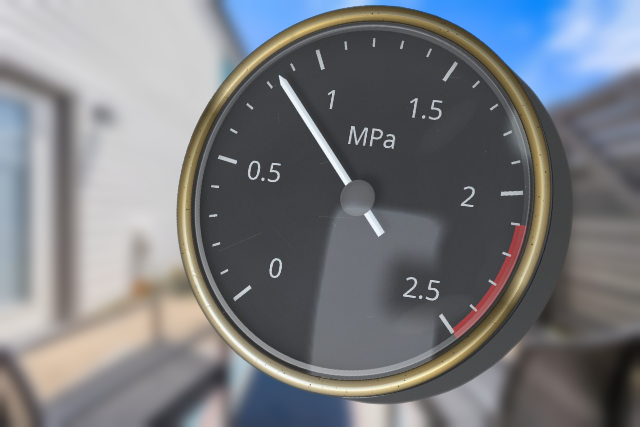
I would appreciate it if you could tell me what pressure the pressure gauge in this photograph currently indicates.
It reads 0.85 MPa
